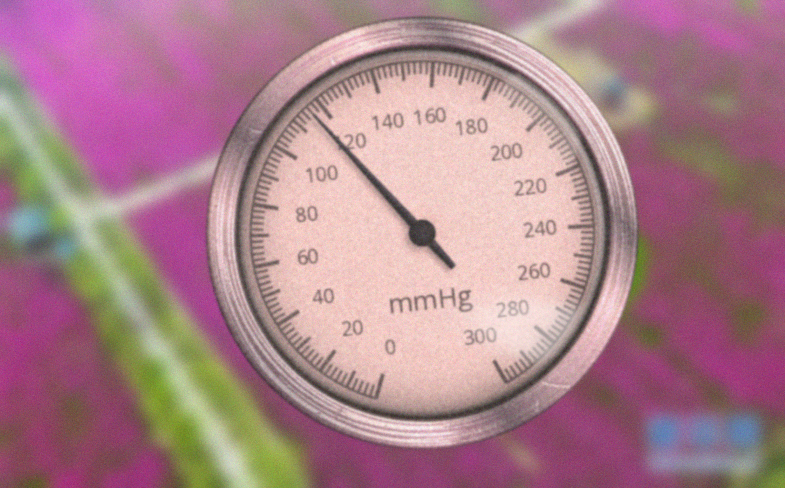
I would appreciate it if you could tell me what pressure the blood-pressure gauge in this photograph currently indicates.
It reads 116 mmHg
